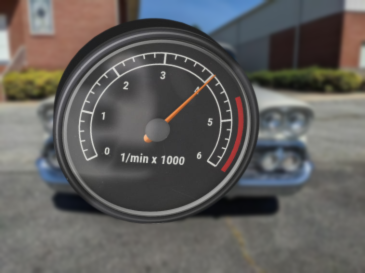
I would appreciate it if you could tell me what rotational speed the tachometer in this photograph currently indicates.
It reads 4000 rpm
